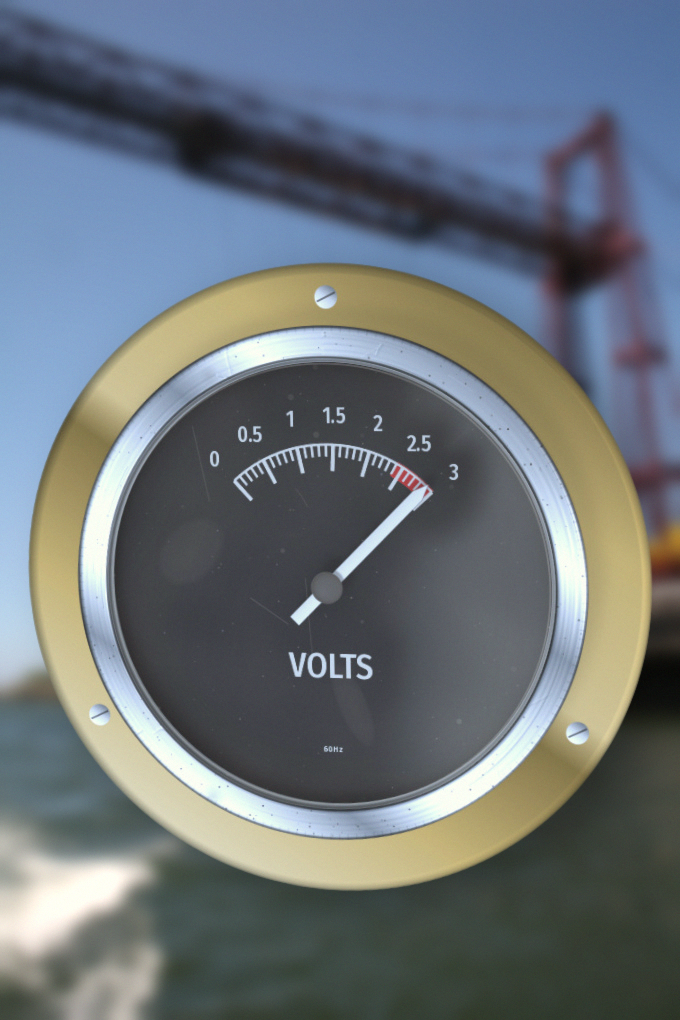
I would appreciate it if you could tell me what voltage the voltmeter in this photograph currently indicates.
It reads 2.9 V
